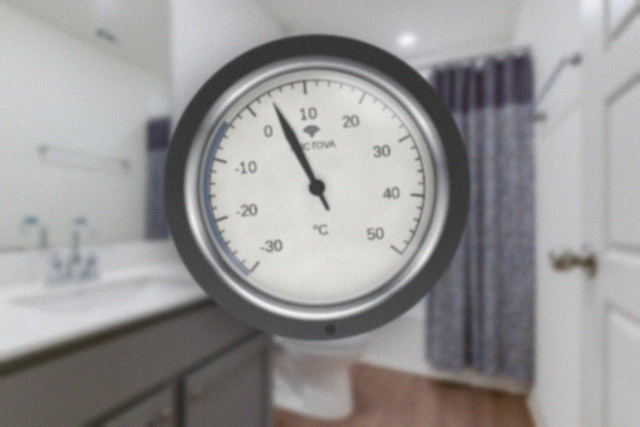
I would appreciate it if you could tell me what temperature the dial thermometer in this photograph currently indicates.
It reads 4 °C
